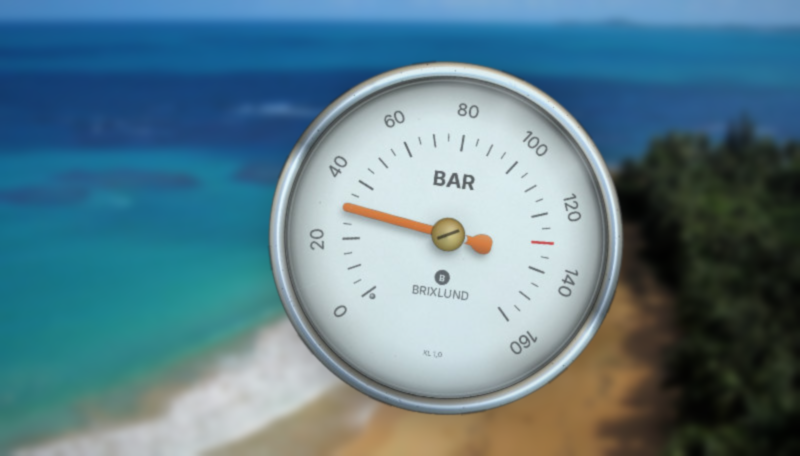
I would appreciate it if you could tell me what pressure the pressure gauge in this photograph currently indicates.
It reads 30 bar
